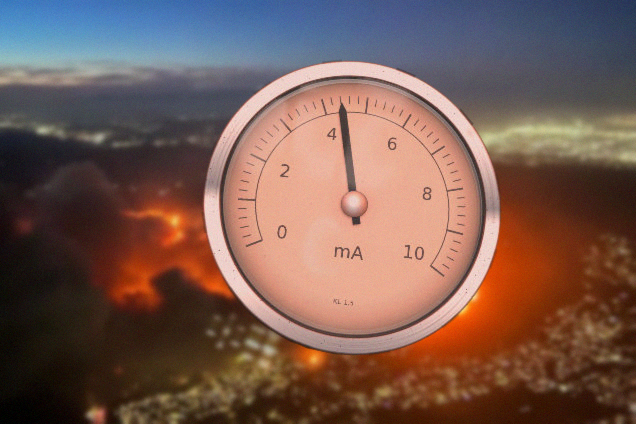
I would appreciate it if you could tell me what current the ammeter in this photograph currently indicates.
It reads 4.4 mA
